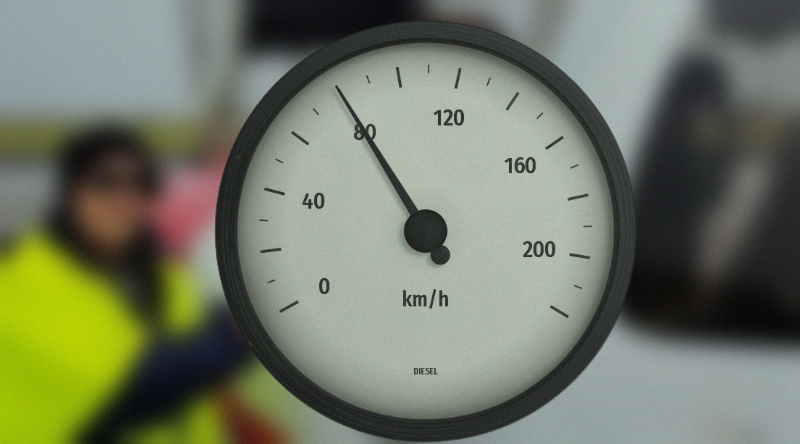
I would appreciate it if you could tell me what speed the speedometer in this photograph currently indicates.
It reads 80 km/h
